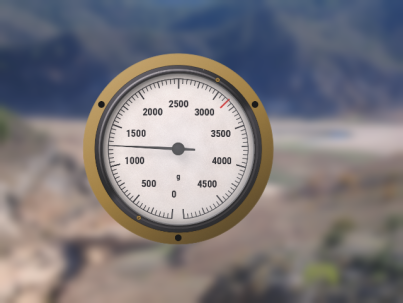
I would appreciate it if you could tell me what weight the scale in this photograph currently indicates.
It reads 1250 g
